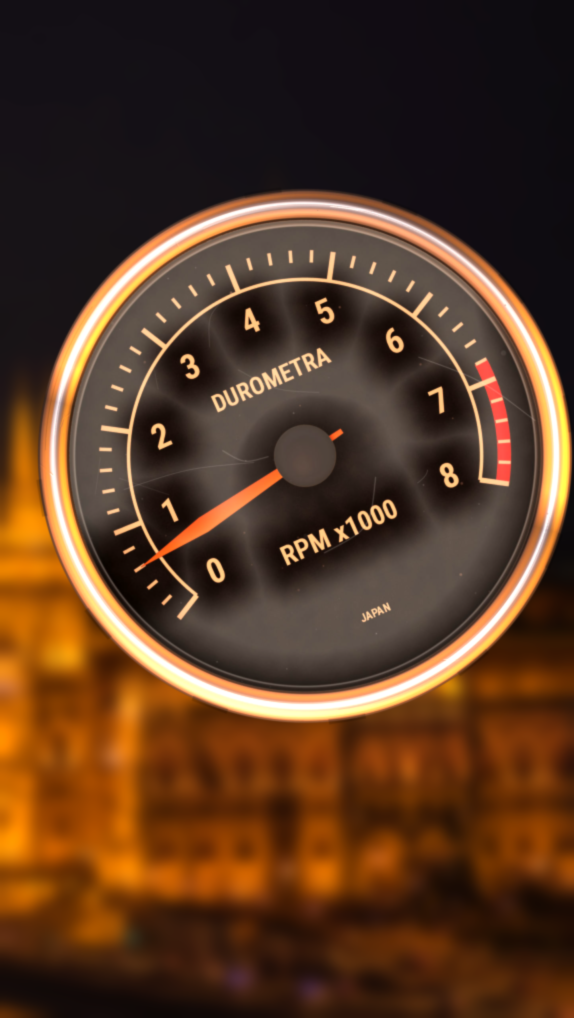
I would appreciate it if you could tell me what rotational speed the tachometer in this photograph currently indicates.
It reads 600 rpm
